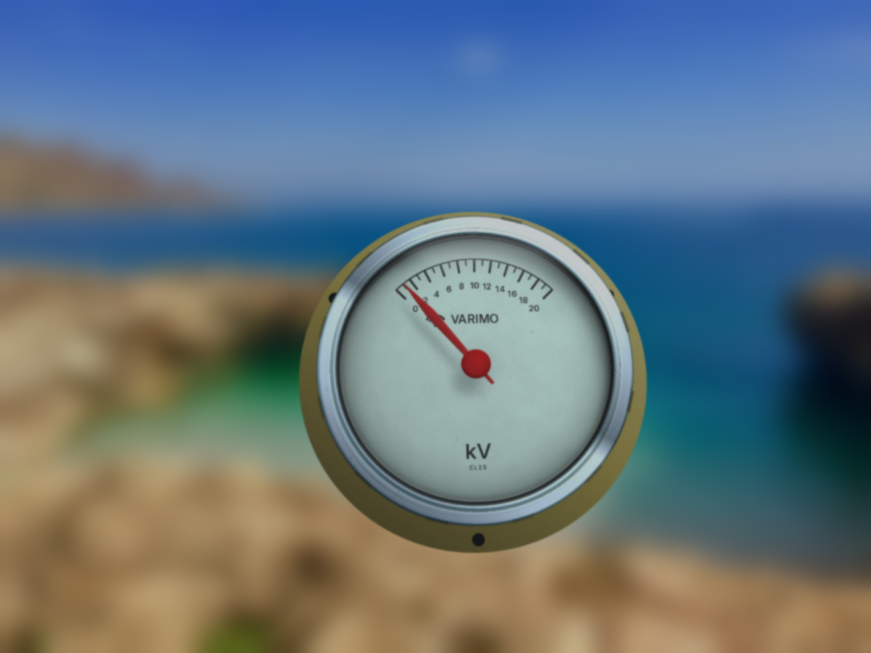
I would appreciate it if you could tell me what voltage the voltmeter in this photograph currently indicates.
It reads 1 kV
